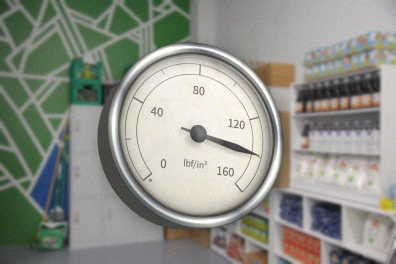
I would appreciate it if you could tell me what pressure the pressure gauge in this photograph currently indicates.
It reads 140 psi
